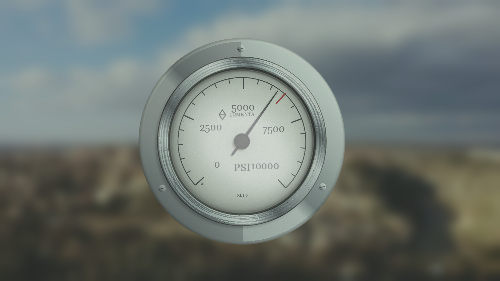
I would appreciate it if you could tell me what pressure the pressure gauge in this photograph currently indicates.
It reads 6250 psi
